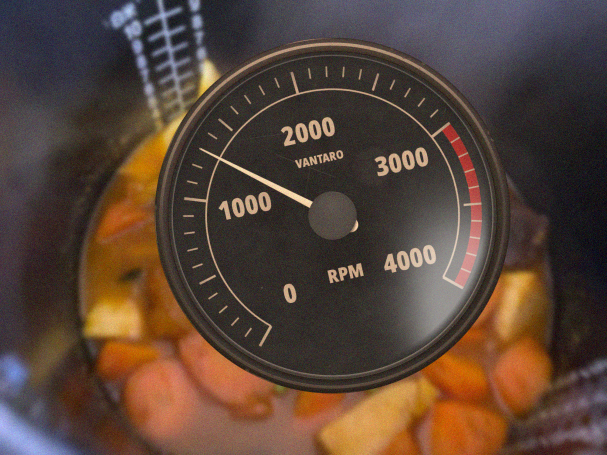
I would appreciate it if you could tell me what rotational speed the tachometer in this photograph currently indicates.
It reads 1300 rpm
